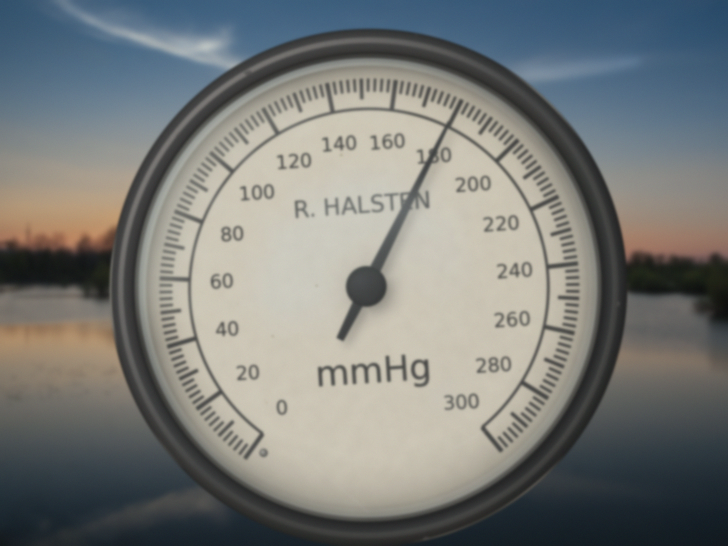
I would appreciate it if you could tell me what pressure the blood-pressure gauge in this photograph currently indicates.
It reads 180 mmHg
